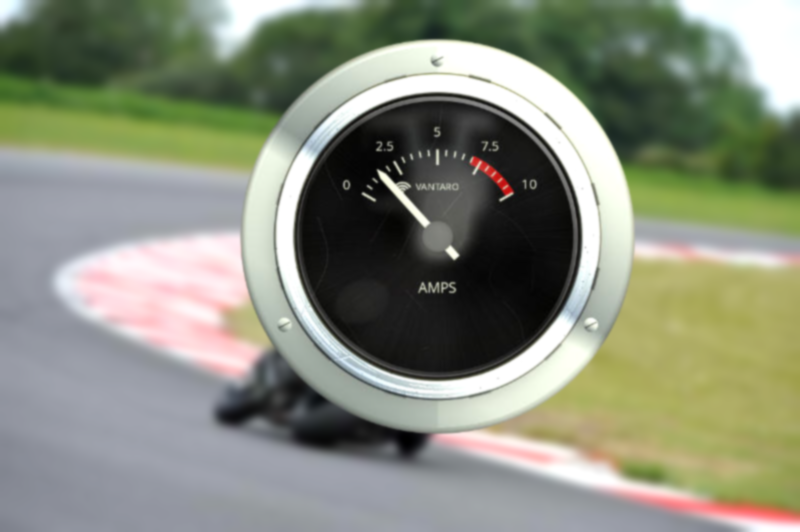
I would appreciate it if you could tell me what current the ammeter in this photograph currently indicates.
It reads 1.5 A
